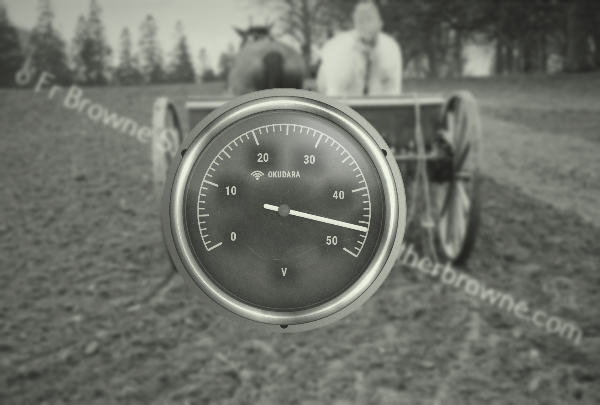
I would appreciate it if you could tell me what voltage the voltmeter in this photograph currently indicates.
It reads 46 V
